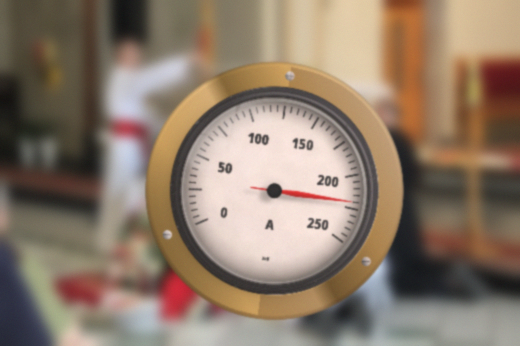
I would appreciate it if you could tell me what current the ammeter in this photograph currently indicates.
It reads 220 A
